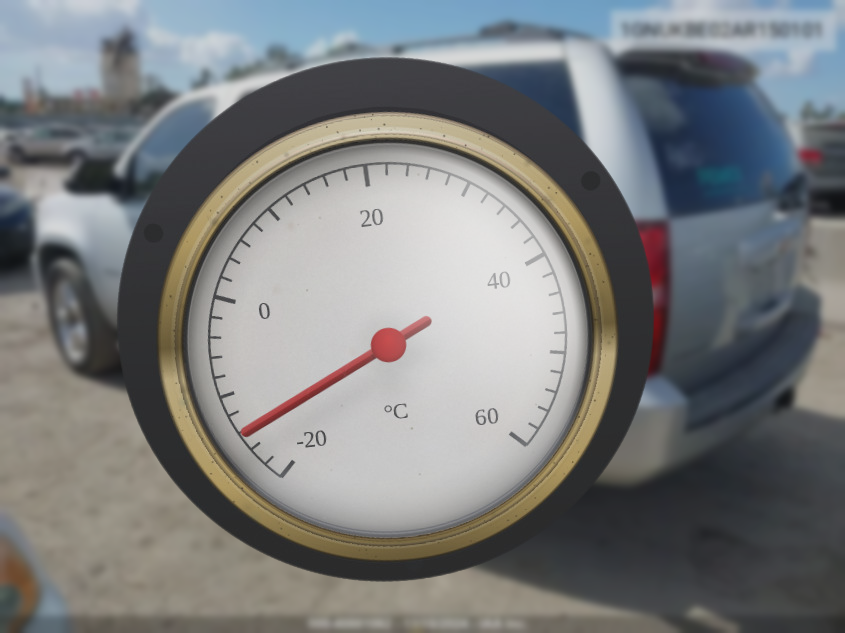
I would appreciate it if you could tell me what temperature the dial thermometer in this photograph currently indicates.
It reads -14 °C
